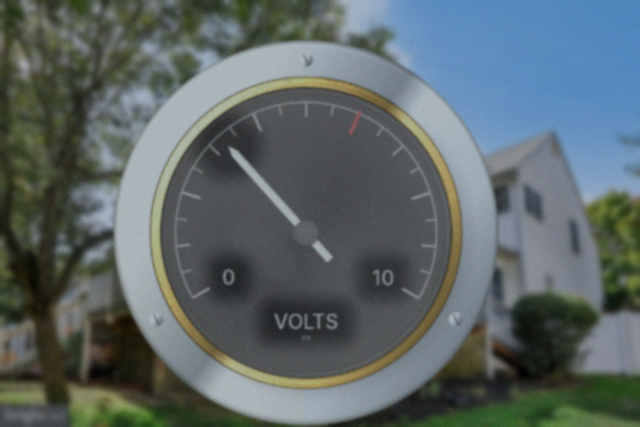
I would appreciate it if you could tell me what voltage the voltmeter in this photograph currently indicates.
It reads 3.25 V
